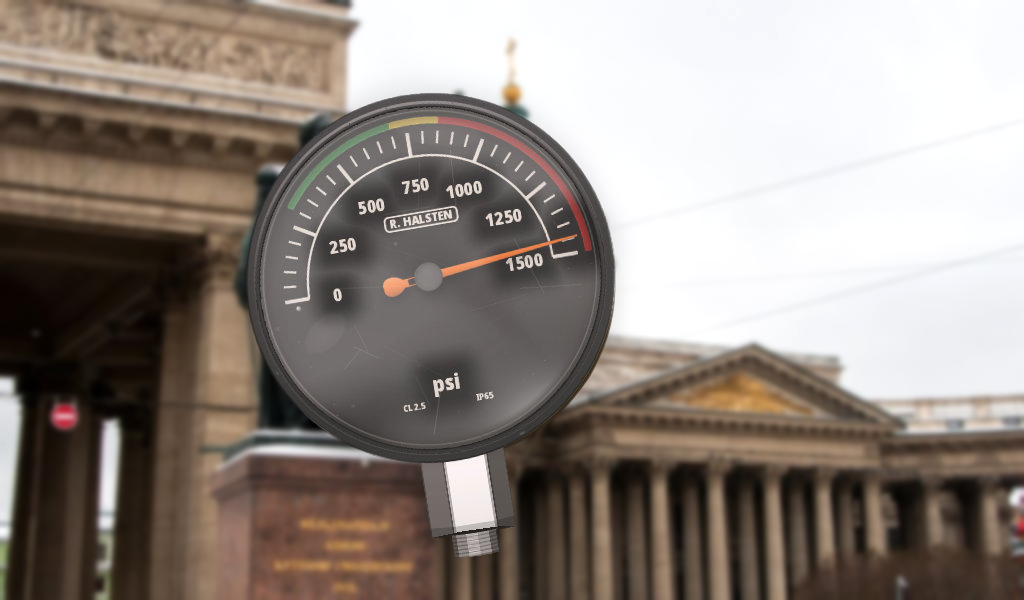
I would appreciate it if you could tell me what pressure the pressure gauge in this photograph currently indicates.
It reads 1450 psi
